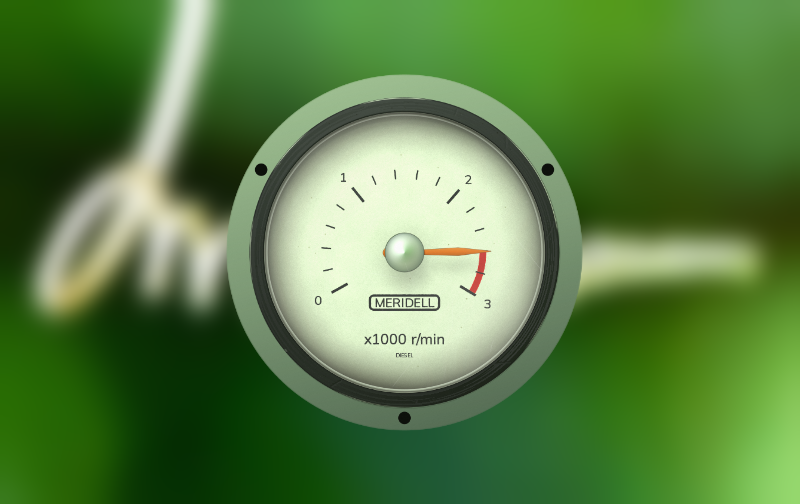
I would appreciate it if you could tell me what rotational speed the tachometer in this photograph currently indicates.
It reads 2600 rpm
